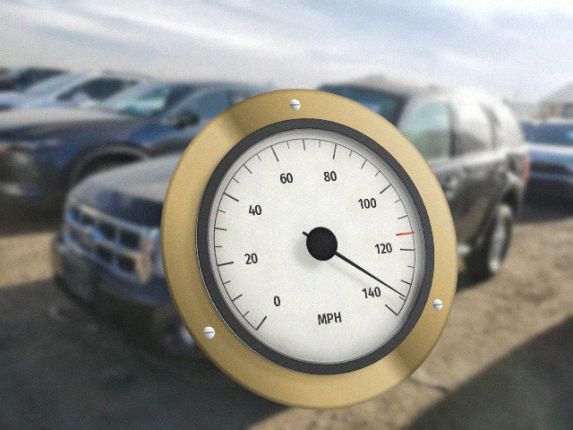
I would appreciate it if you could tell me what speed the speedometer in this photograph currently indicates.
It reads 135 mph
